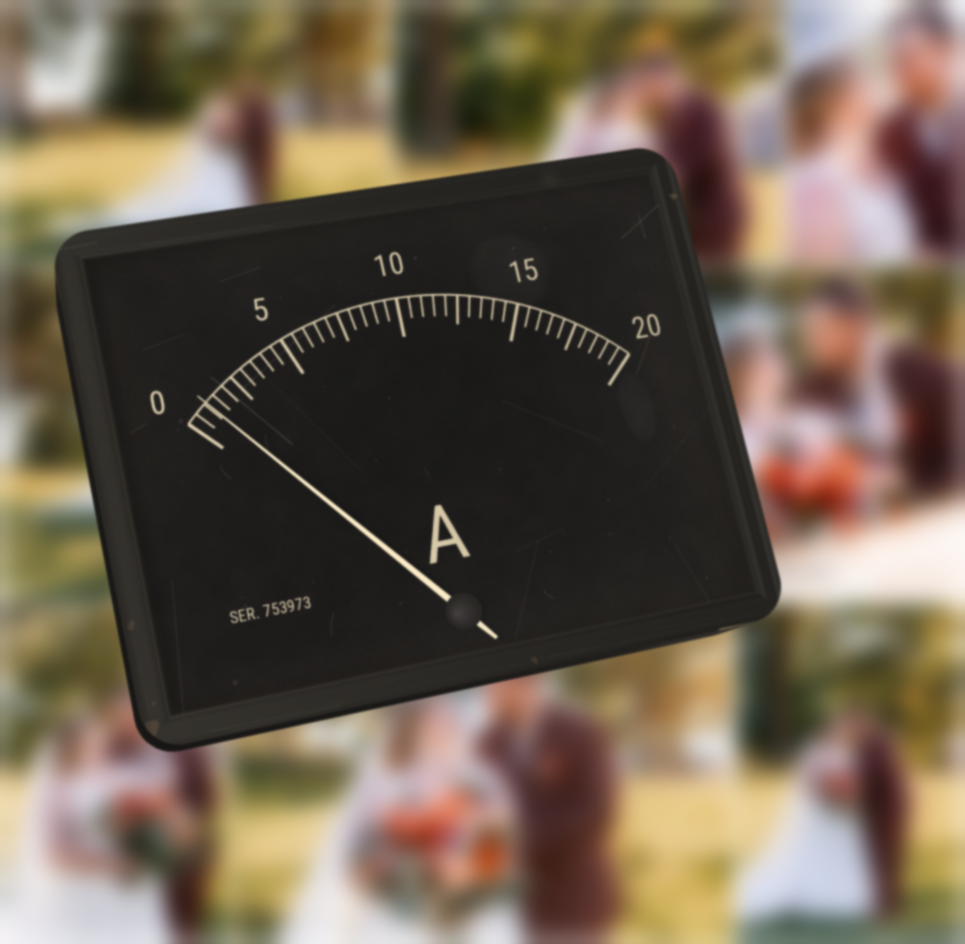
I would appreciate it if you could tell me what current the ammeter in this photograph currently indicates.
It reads 1 A
